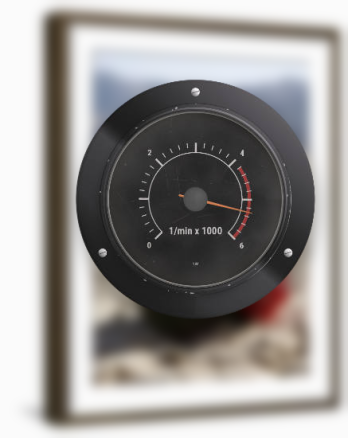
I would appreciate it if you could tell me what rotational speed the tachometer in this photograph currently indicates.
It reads 5300 rpm
